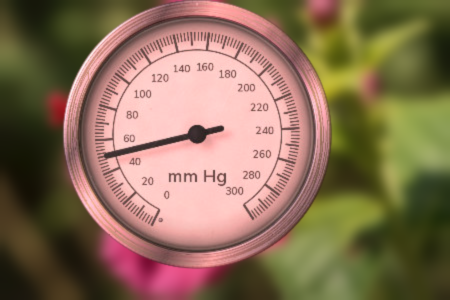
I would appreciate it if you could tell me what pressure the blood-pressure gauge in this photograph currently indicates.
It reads 50 mmHg
